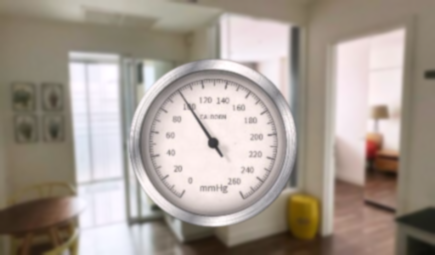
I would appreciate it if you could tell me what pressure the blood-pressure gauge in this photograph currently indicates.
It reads 100 mmHg
